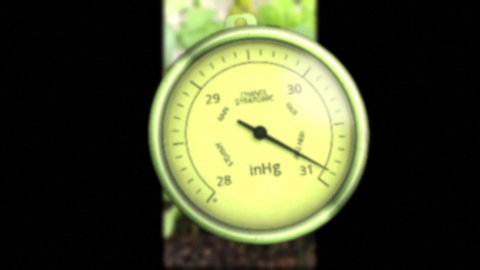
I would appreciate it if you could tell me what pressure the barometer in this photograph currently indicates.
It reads 30.9 inHg
